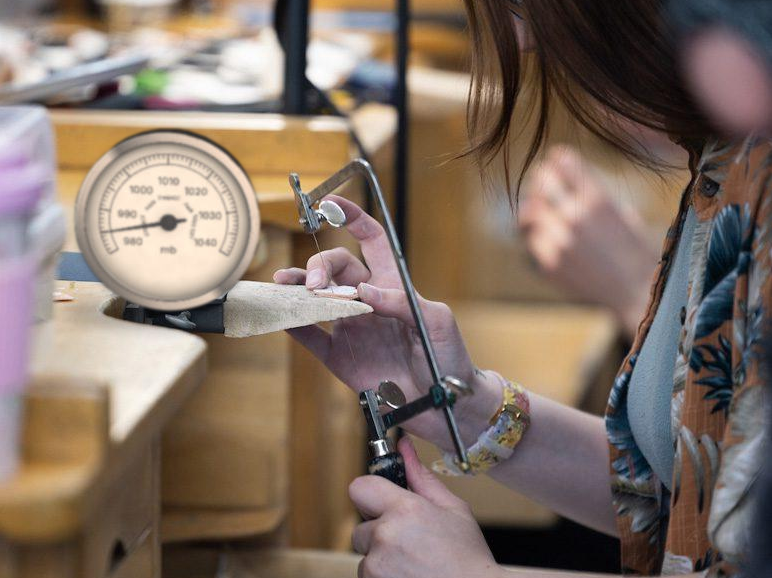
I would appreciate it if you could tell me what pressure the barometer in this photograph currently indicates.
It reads 985 mbar
